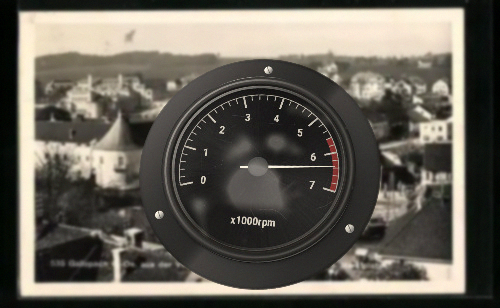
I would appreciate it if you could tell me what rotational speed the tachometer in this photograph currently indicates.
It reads 6400 rpm
